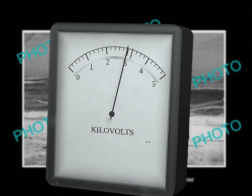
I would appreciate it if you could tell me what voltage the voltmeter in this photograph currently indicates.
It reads 3 kV
